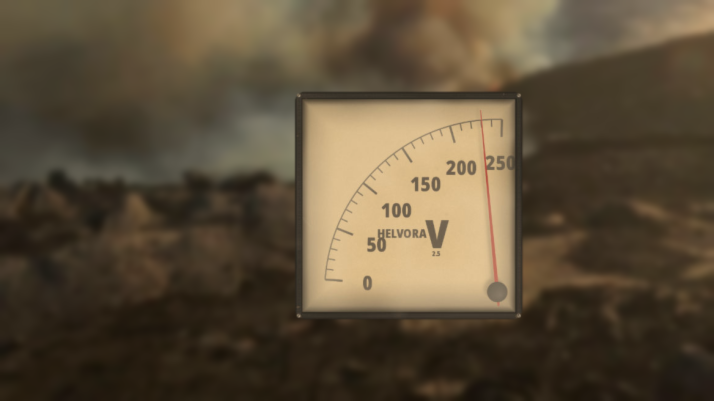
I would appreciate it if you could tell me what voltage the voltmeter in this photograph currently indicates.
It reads 230 V
